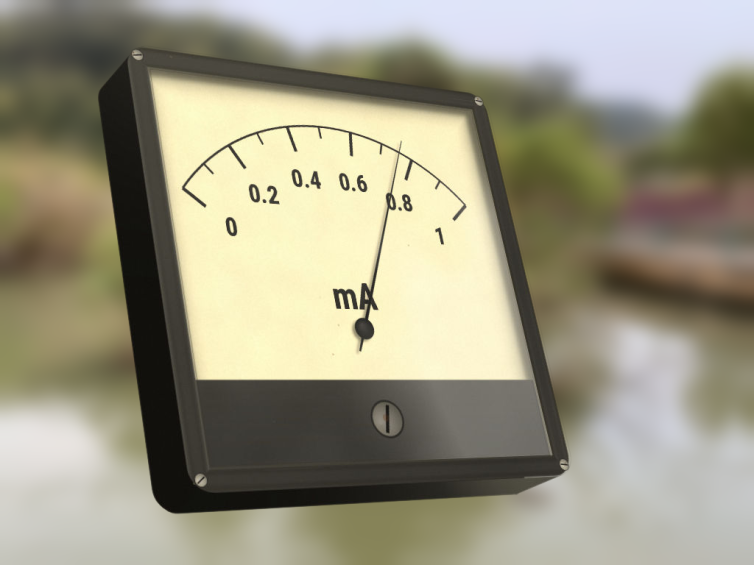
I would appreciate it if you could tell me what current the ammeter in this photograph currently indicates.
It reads 0.75 mA
